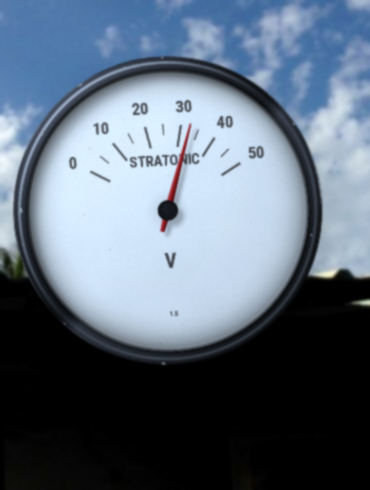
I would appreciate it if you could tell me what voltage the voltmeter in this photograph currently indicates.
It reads 32.5 V
